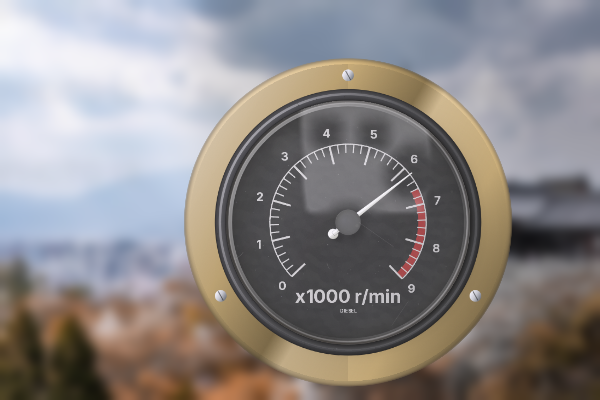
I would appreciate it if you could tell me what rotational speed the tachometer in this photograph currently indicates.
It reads 6200 rpm
